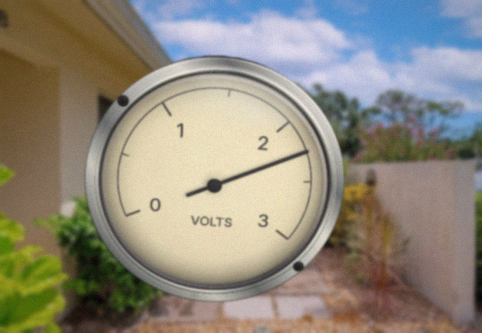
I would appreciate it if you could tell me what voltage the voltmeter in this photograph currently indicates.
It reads 2.25 V
